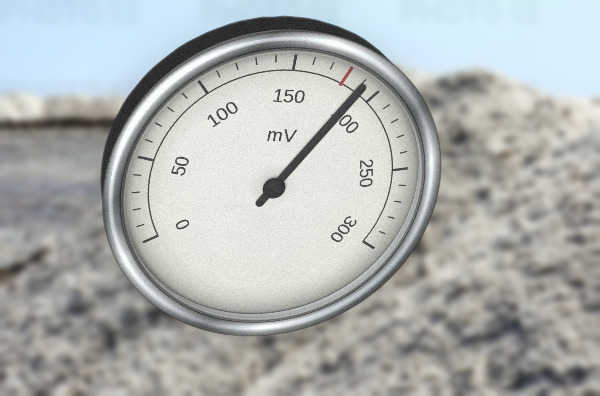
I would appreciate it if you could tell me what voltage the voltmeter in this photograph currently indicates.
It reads 190 mV
